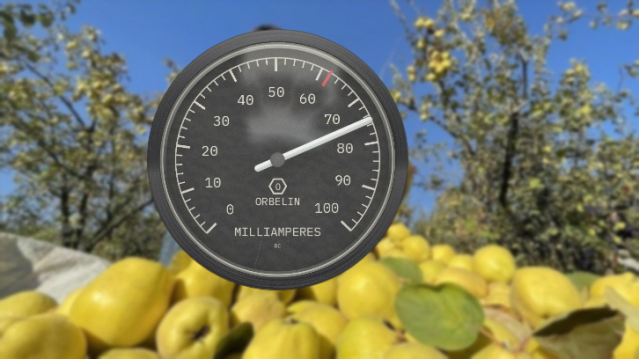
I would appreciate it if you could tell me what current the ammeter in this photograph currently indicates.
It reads 75 mA
